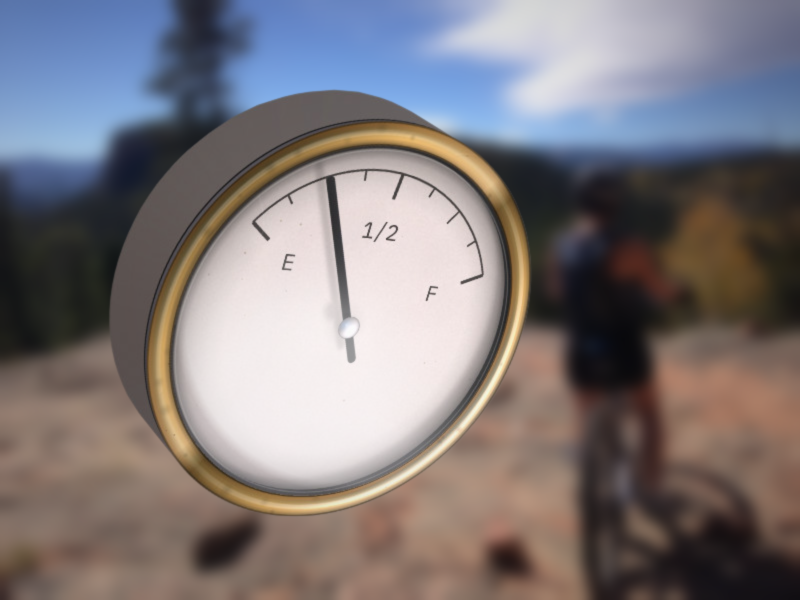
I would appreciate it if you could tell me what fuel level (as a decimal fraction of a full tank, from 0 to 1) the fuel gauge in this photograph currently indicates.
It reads 0.25
